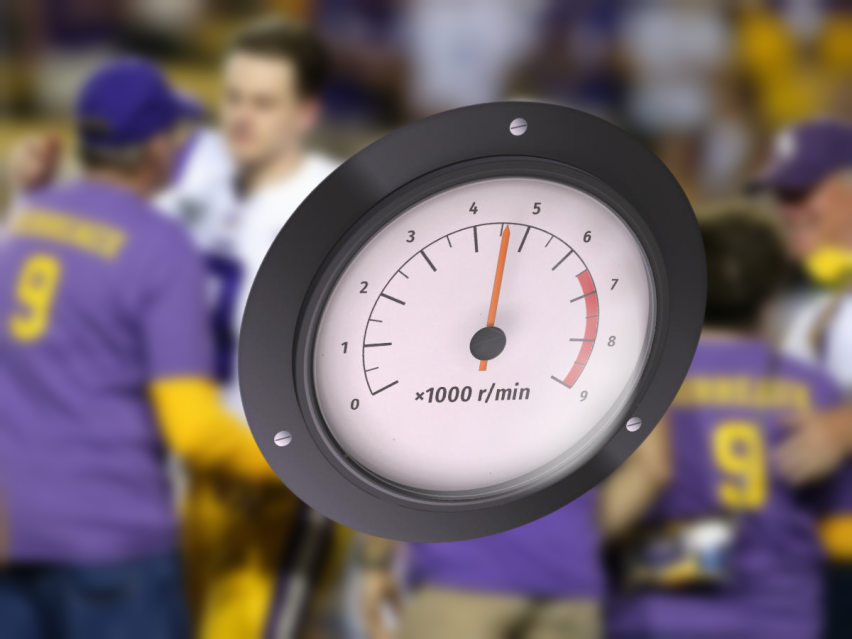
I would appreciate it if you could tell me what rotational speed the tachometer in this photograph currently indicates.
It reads 4500 rpm
